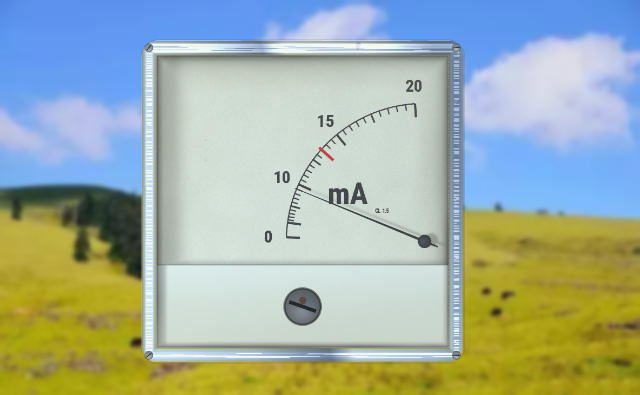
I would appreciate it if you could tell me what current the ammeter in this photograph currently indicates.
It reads 9.5 mA
